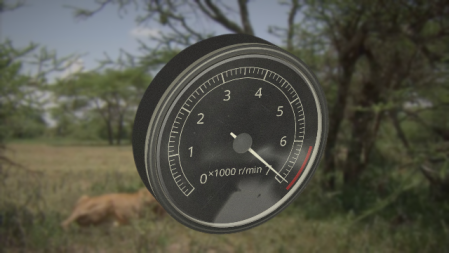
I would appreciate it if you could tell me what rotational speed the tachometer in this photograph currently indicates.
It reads 6900 rpm
